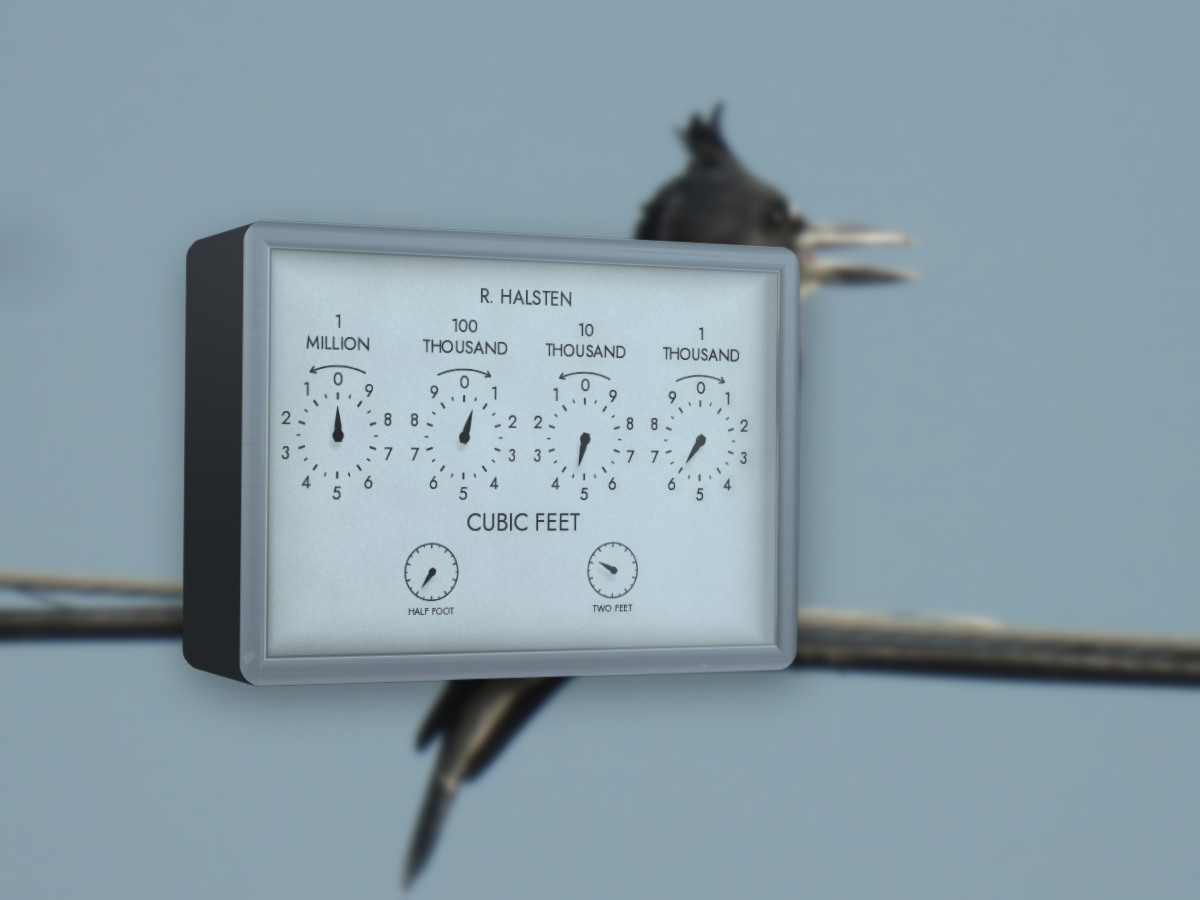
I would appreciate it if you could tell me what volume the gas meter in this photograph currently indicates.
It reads 4600 ft³
